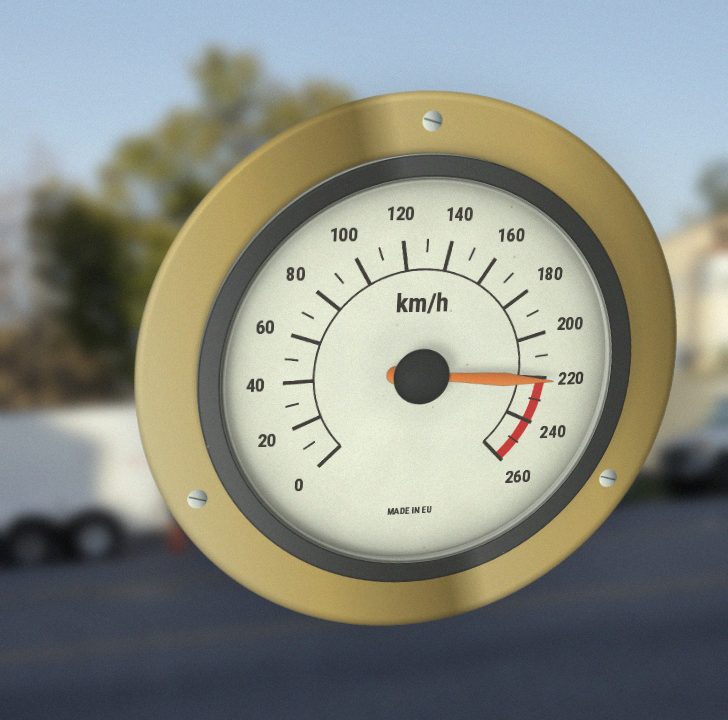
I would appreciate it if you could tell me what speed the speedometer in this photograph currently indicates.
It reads 220 km/h
